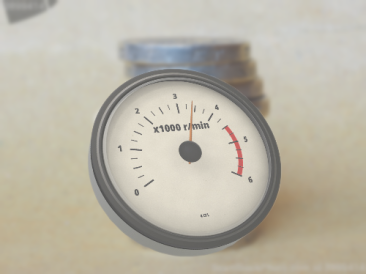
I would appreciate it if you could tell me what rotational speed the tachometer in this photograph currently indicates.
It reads 3375 rpm
